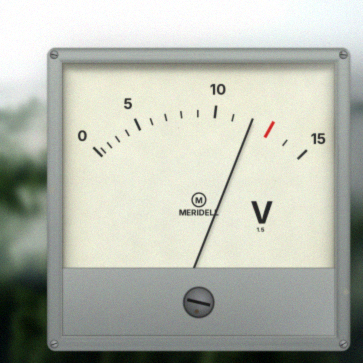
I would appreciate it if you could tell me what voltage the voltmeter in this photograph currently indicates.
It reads 12 V
